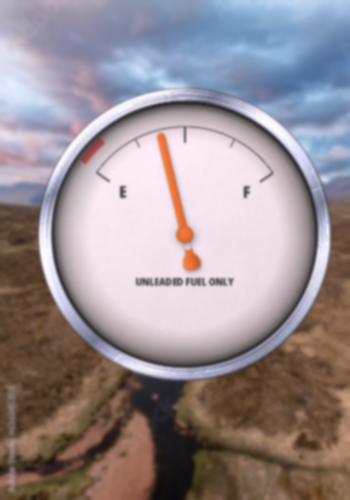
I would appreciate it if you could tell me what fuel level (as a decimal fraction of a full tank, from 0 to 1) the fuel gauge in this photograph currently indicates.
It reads 0.375
